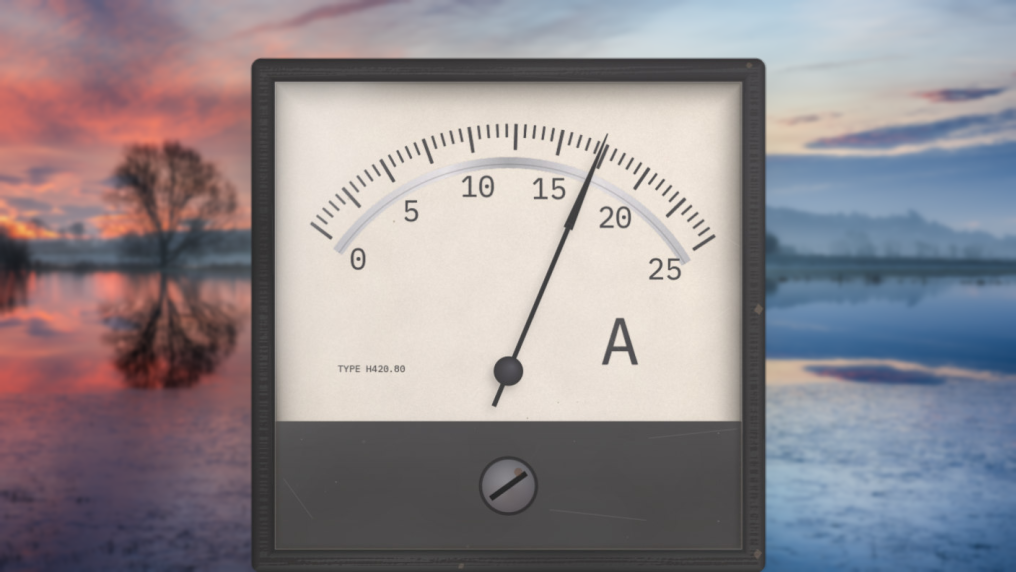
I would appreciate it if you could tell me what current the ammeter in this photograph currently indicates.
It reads 17.25 A
